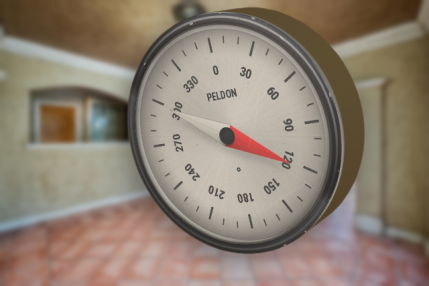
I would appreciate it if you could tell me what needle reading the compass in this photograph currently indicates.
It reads 120 °
